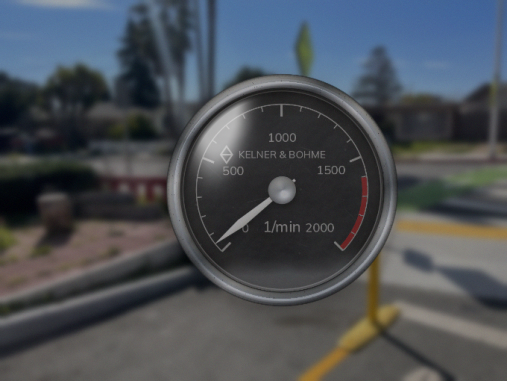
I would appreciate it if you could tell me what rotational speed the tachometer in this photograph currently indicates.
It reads 50 rpm
